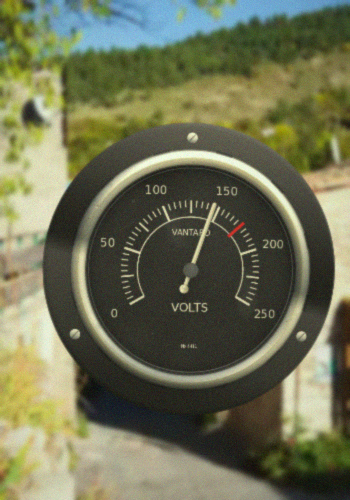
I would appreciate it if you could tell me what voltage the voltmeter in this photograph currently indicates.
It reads 145 V
